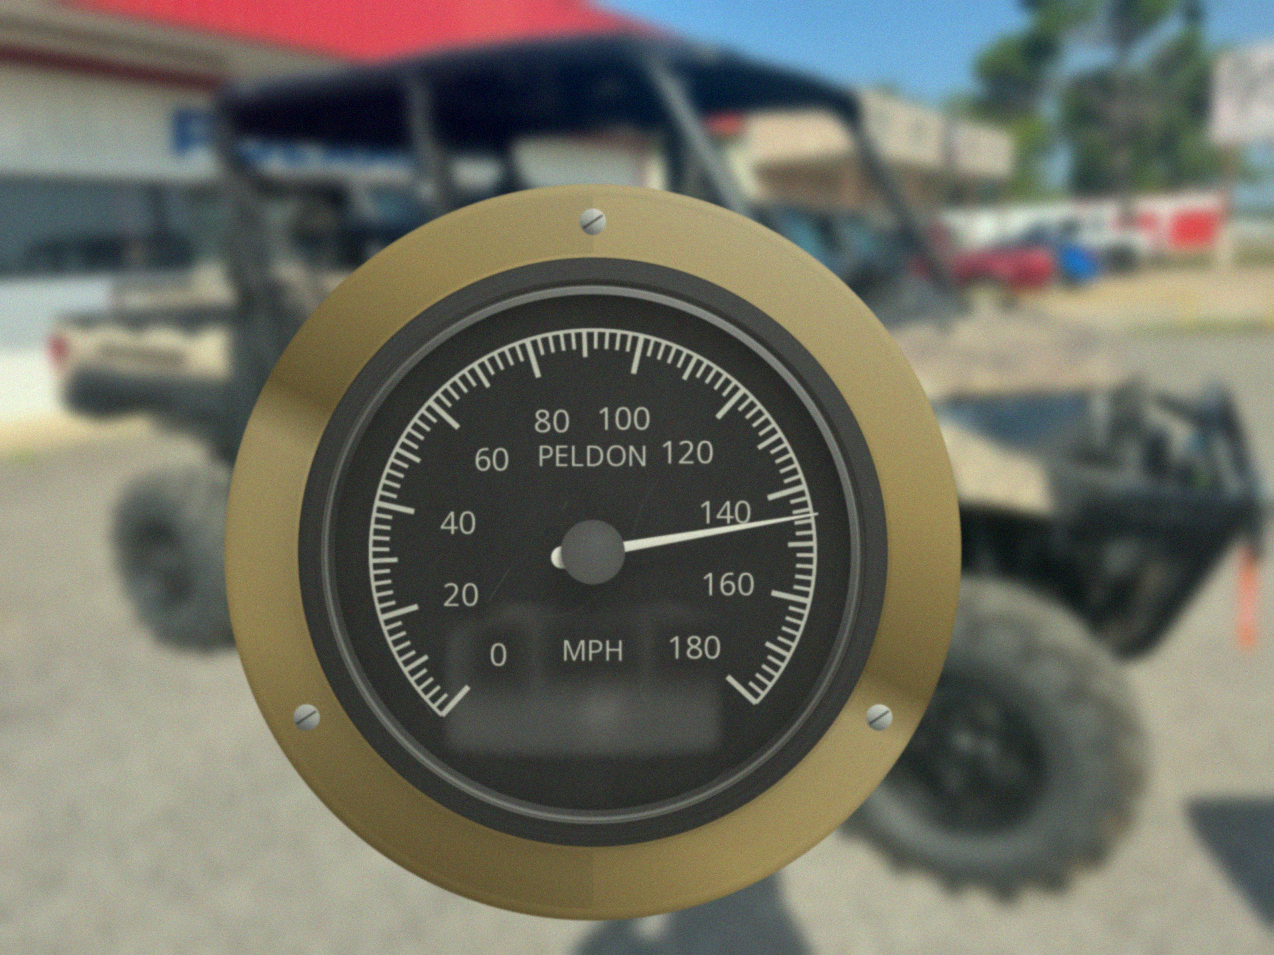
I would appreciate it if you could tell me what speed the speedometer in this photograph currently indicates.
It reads 145 mph
